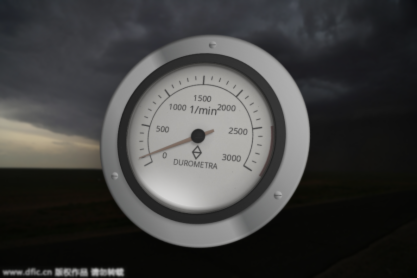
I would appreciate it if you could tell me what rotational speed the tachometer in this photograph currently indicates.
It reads 100 rpm
